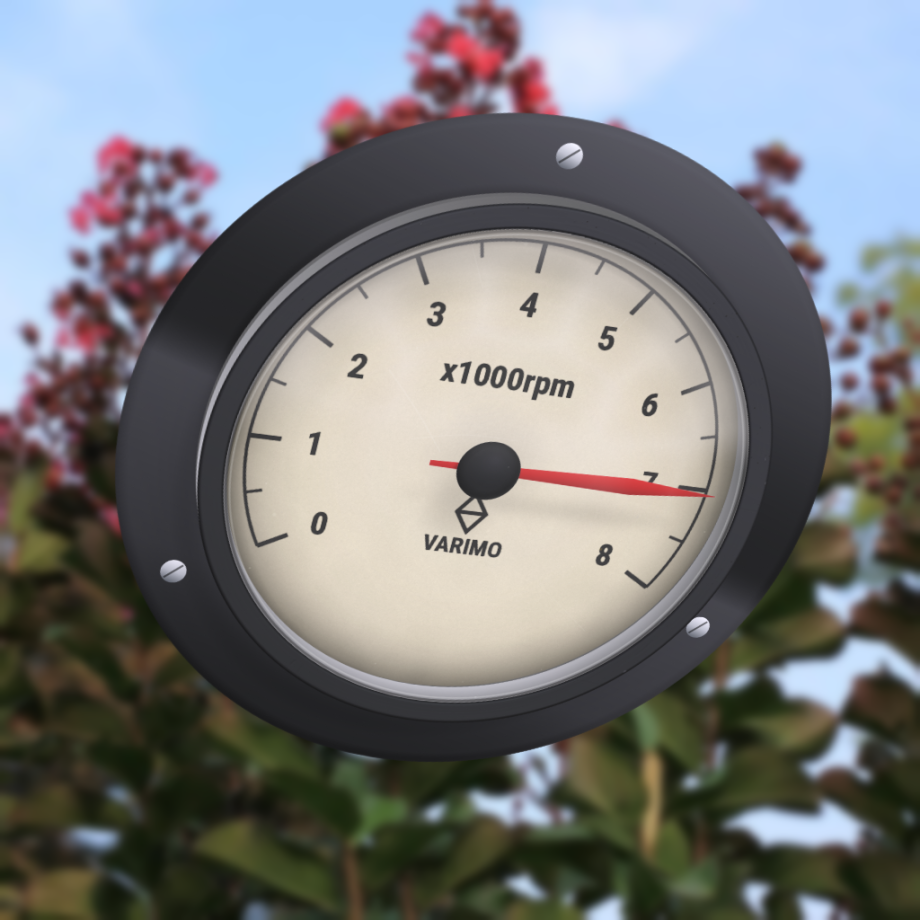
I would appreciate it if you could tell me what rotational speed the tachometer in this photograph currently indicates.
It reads 7000 rpm
